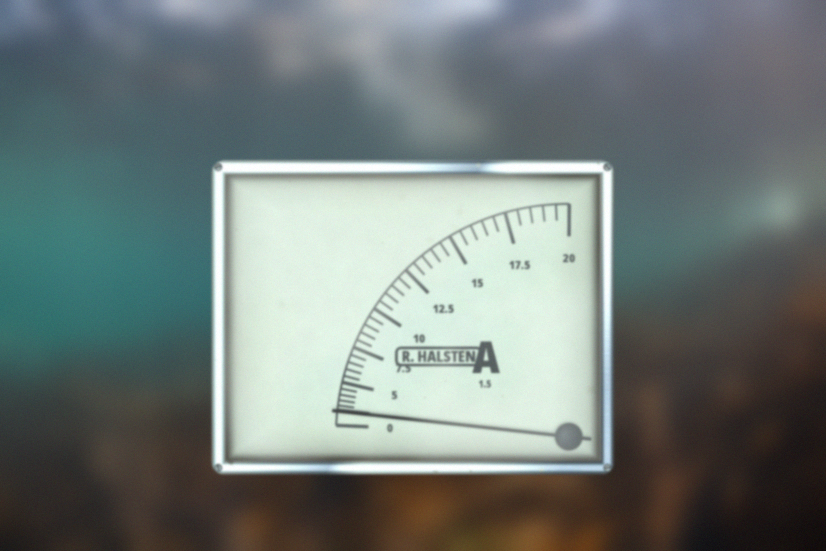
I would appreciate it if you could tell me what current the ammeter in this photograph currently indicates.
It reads 2.5 A
